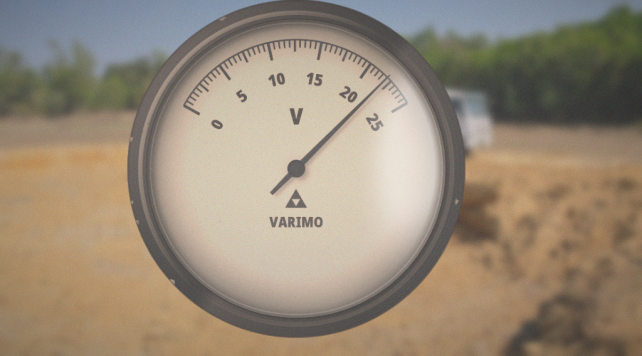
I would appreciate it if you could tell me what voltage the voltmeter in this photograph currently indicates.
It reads 22 V
